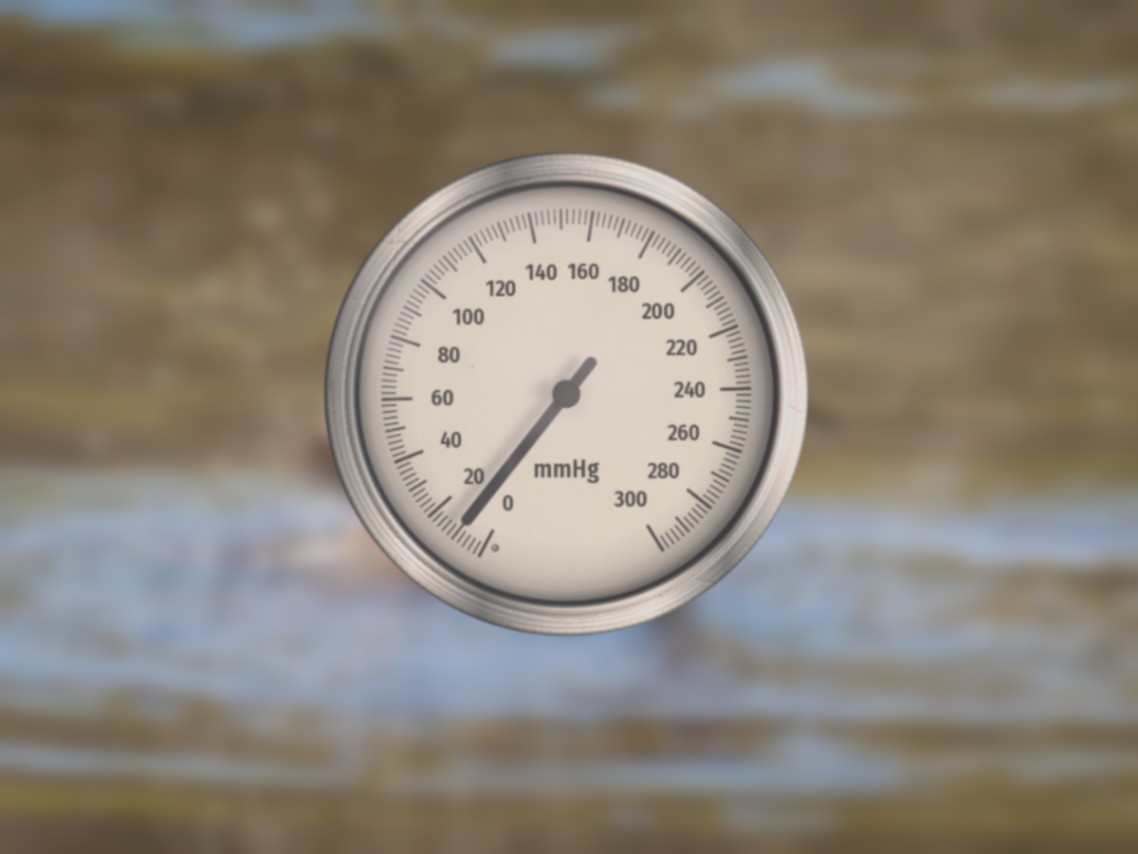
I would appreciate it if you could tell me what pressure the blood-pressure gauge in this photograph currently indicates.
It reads 10 mmHg
